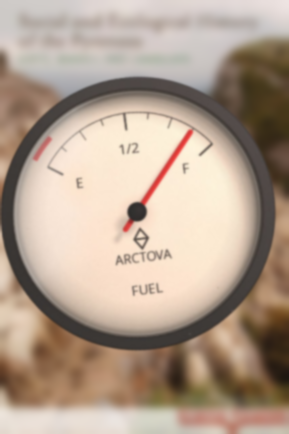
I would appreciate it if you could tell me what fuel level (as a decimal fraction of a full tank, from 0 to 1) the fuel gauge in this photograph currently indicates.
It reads 0.875
